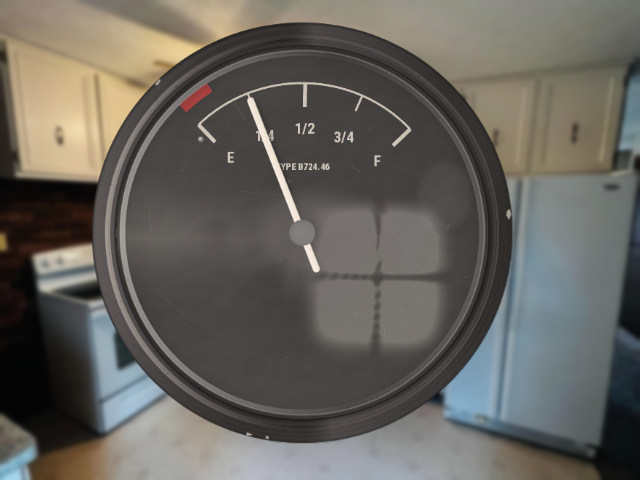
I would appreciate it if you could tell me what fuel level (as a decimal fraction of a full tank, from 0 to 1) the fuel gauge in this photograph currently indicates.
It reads 0.25
